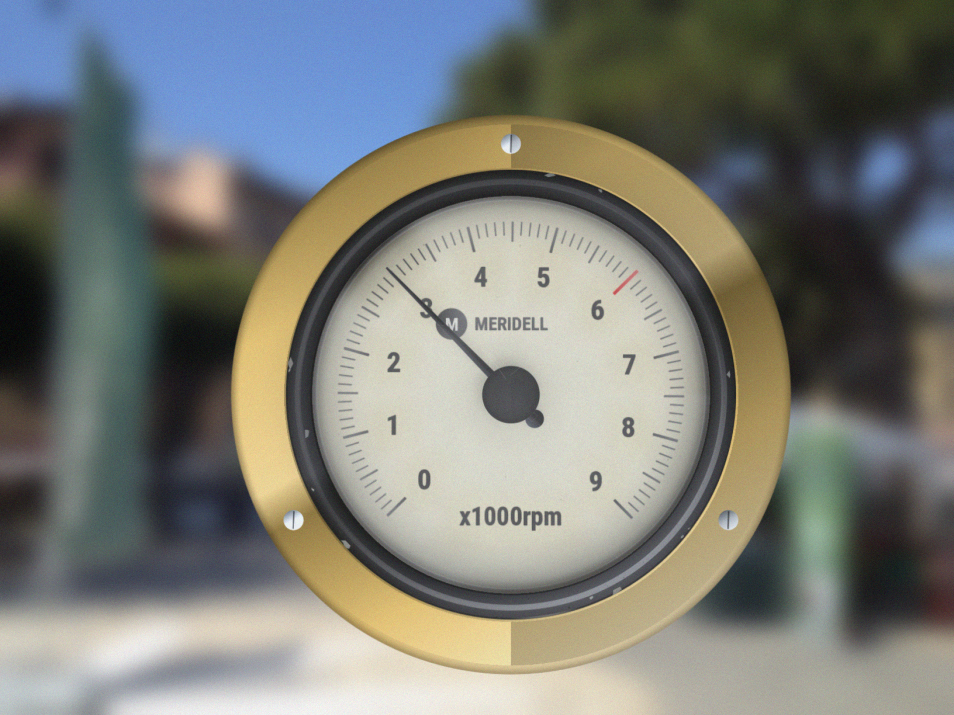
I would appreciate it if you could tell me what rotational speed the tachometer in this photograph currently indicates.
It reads 3000 rpm
